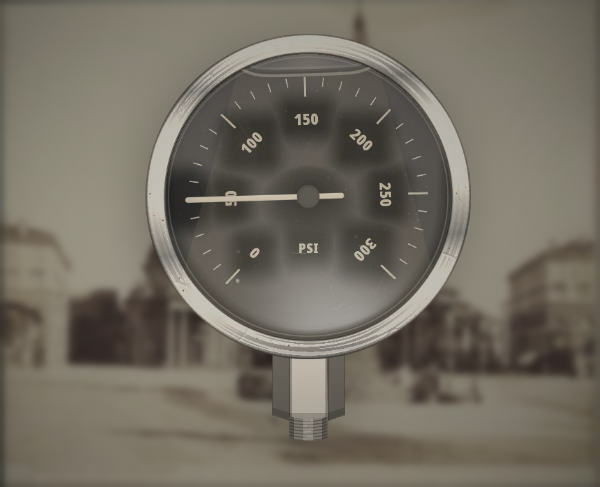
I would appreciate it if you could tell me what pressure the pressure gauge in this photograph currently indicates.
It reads 50 psi
